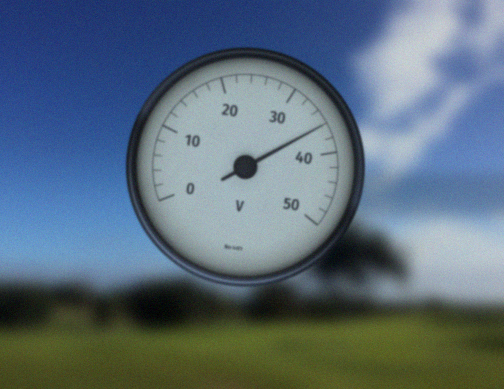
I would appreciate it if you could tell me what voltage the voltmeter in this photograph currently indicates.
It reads 36 V
